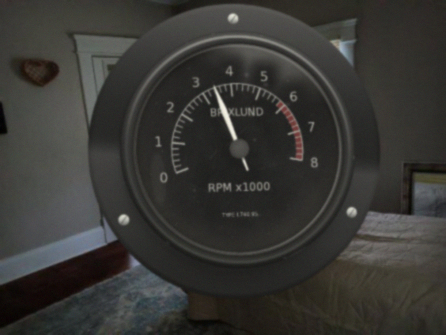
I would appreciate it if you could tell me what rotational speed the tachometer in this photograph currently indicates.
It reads 3400 rpm
